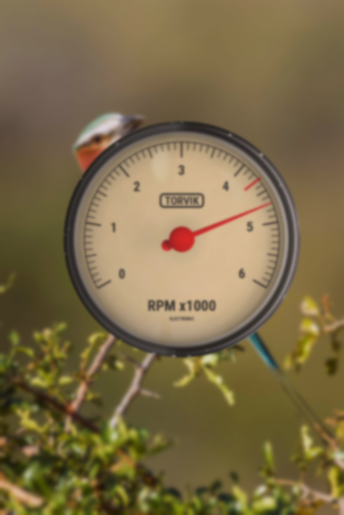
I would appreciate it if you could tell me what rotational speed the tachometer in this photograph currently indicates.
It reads 4700 rpm
